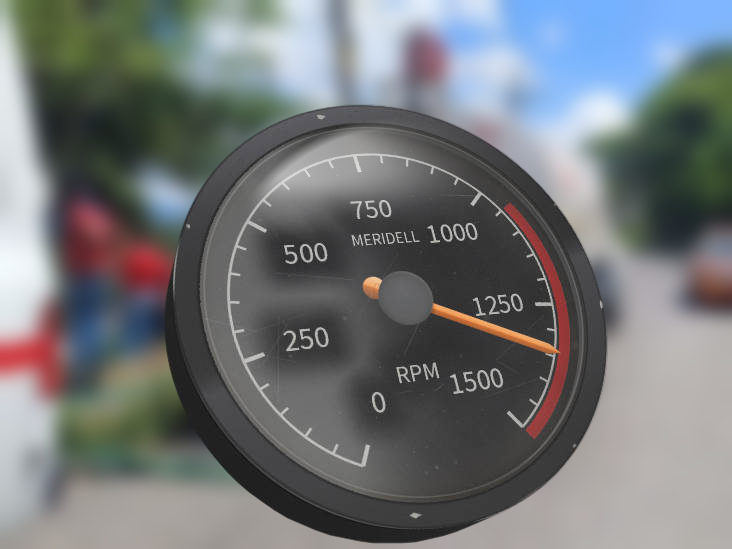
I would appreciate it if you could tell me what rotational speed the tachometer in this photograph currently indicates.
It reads 1350 rpm
